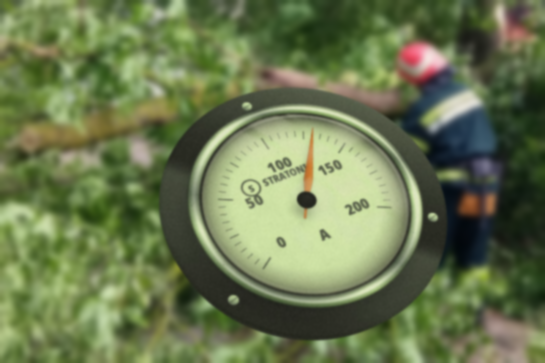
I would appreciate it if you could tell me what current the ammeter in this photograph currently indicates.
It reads 130 A
